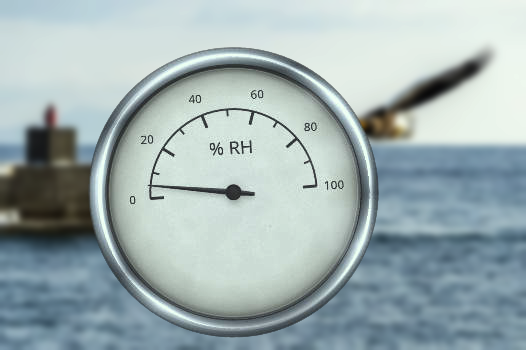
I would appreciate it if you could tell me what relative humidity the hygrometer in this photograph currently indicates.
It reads 5 %
